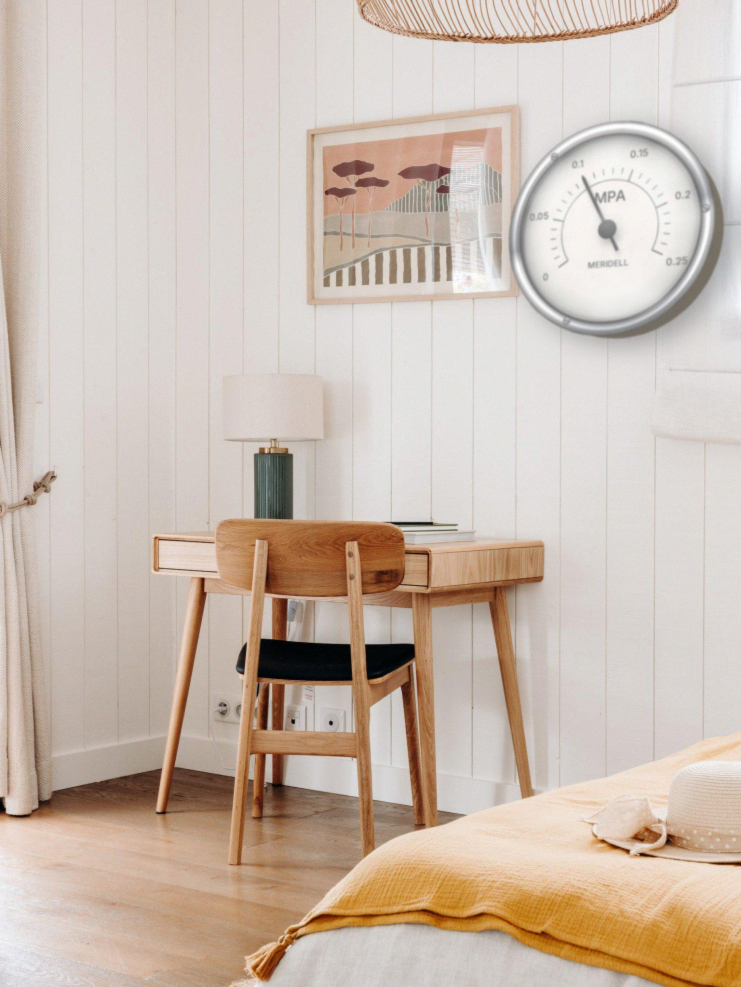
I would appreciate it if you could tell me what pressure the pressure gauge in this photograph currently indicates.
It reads 0.1 MPa
